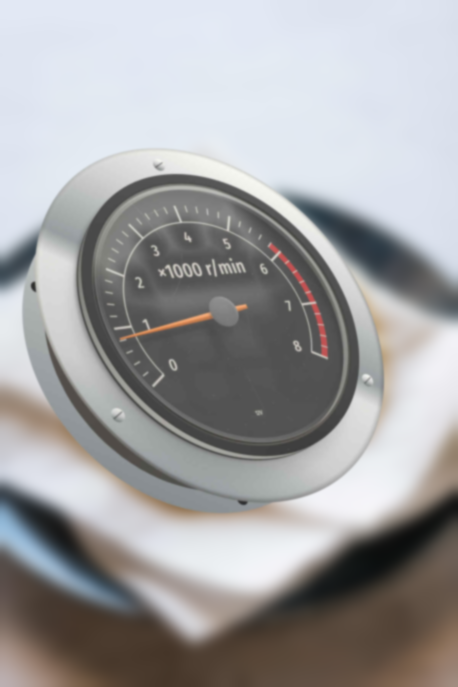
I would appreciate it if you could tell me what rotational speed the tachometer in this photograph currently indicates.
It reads 800 rpm
